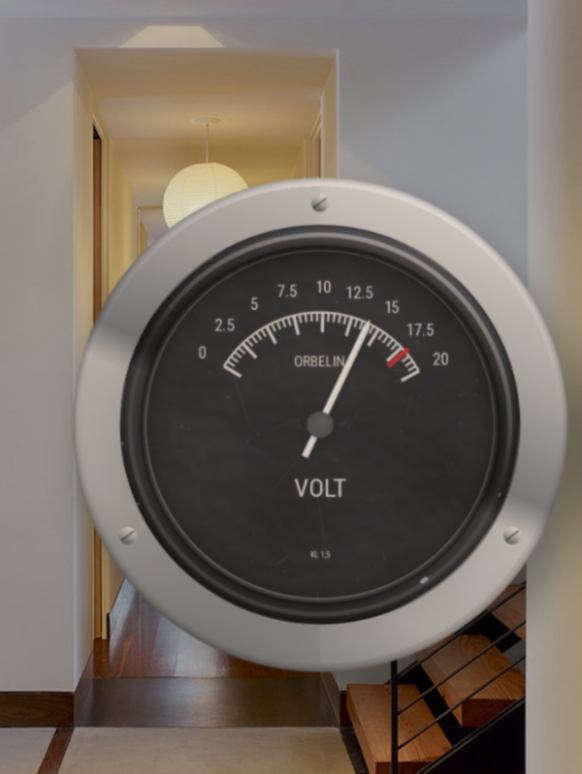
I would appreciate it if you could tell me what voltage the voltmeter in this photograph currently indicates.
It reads 14 V
